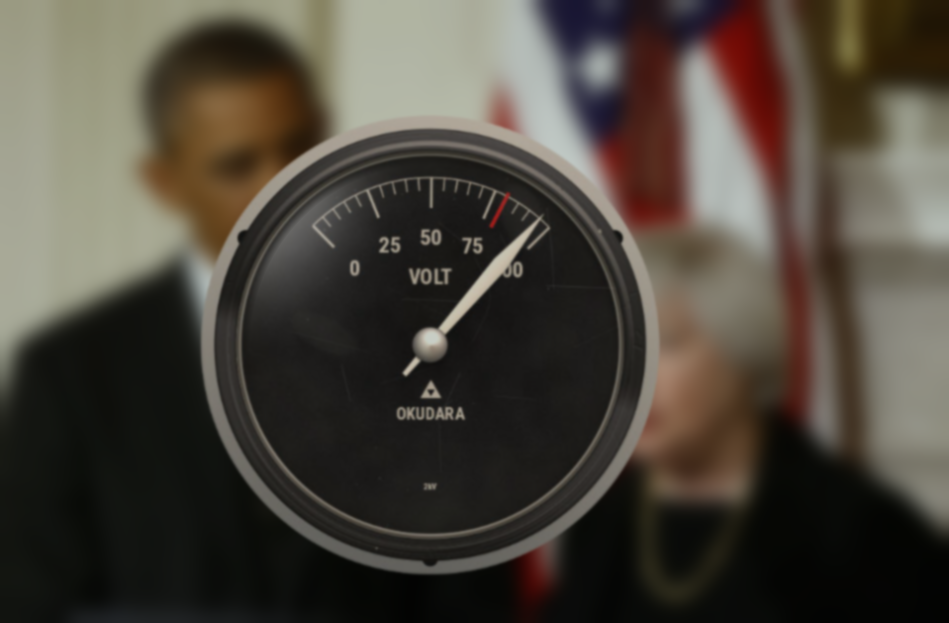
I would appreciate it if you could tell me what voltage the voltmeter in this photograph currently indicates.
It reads 95 V
